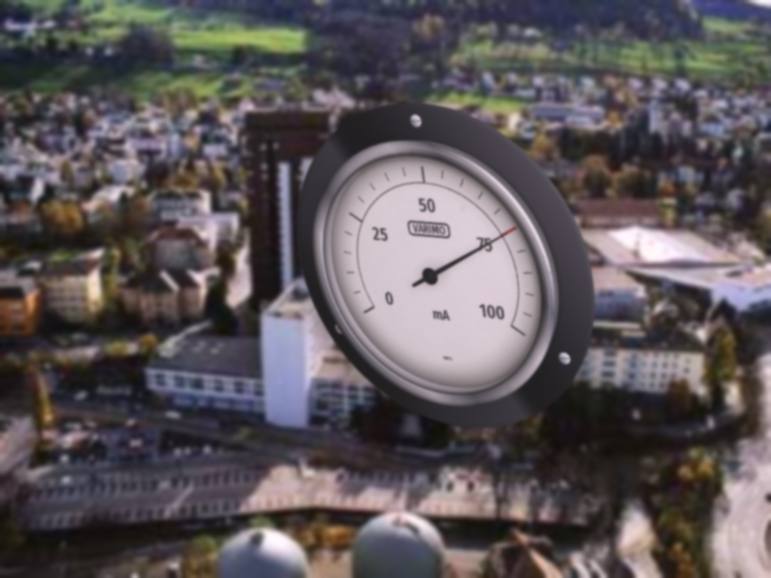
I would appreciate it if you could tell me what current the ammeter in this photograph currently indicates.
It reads 75 mA
